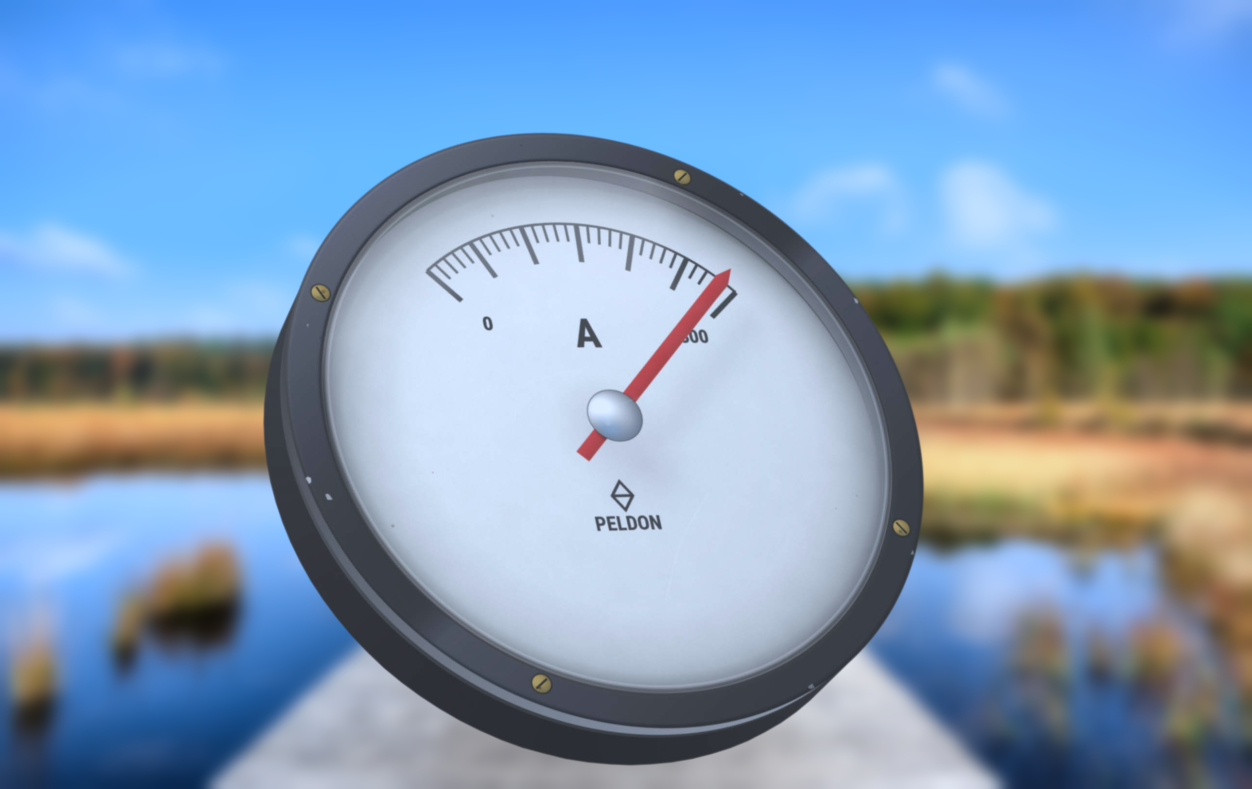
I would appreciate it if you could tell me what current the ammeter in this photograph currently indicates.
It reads 285 A
